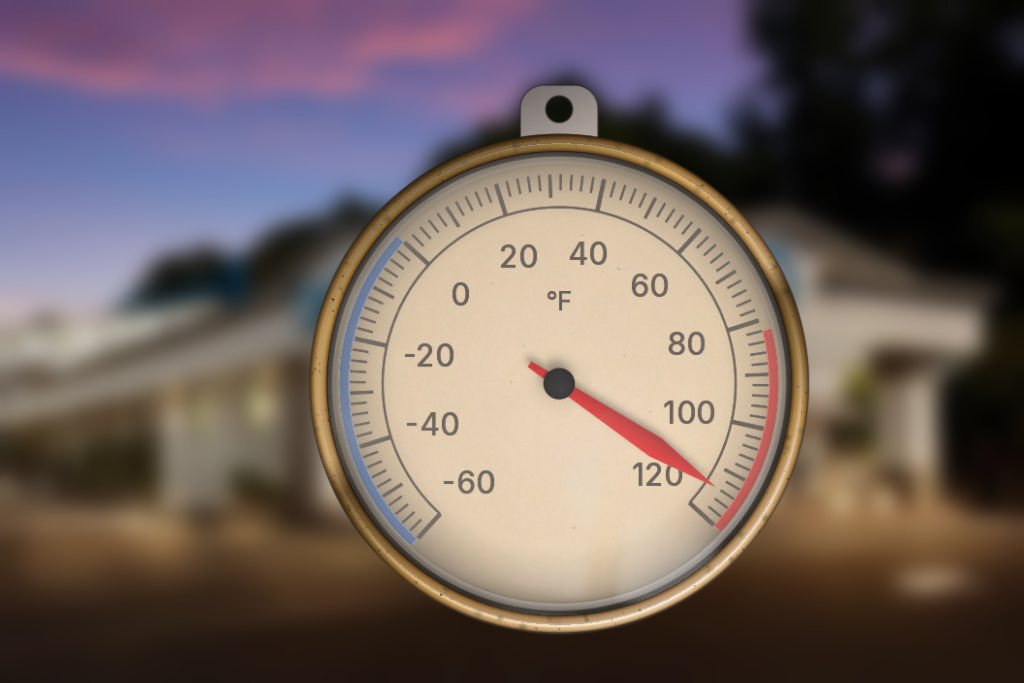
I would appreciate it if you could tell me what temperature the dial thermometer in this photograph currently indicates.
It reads 114 °F
